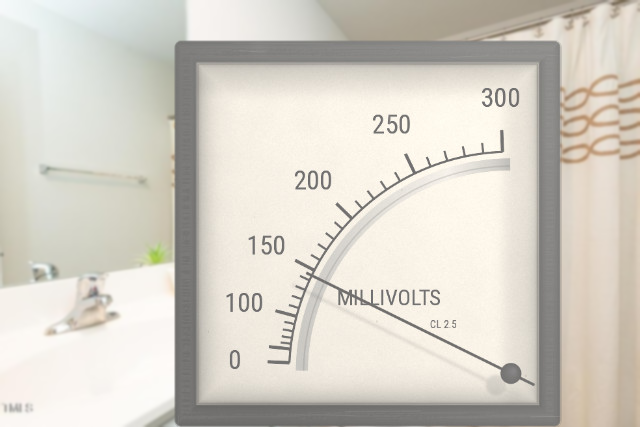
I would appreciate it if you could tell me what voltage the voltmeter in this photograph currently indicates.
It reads 145 mV
